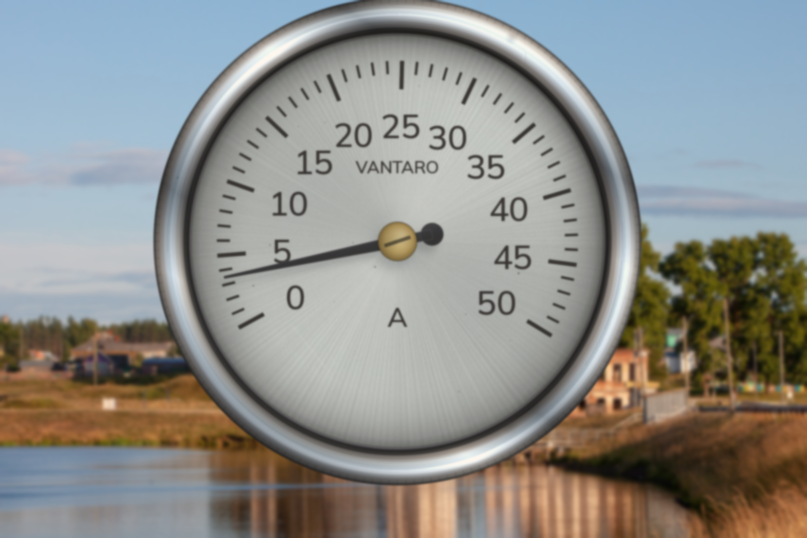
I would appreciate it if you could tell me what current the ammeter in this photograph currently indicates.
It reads 3.5 A
